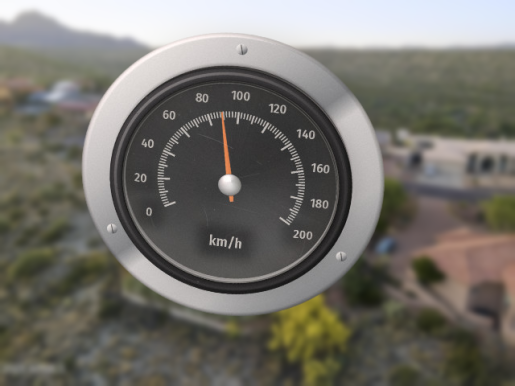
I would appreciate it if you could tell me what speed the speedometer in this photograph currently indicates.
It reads 90 km/h
